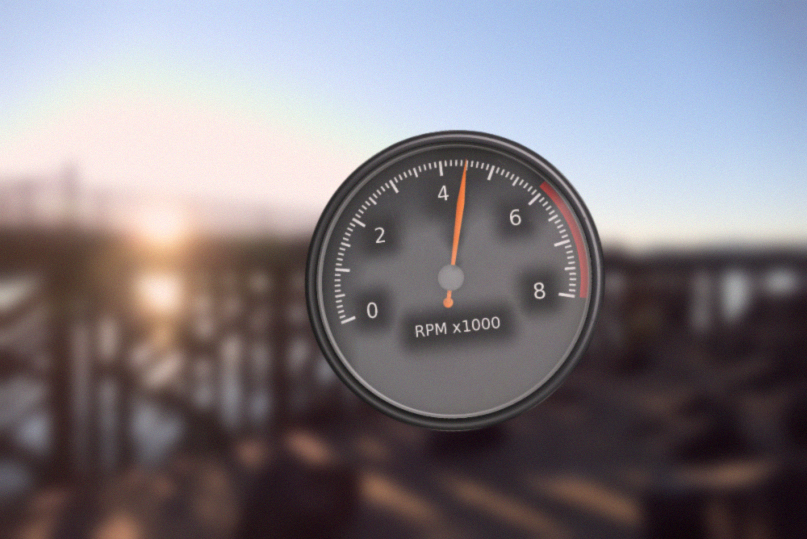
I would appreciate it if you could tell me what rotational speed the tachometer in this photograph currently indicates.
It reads 4500 rpm
